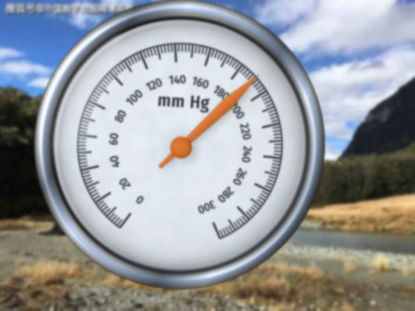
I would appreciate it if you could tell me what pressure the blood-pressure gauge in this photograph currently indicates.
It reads 190 mmHg
